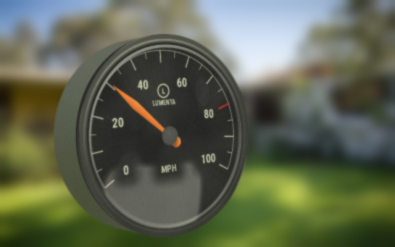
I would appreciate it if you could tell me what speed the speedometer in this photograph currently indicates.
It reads 30 mph
